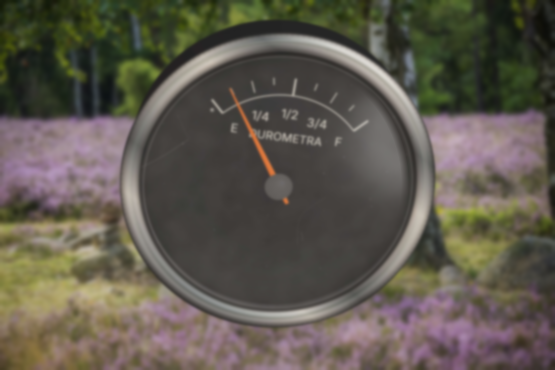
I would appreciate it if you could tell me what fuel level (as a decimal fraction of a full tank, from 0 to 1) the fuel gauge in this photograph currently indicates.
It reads 0.125
